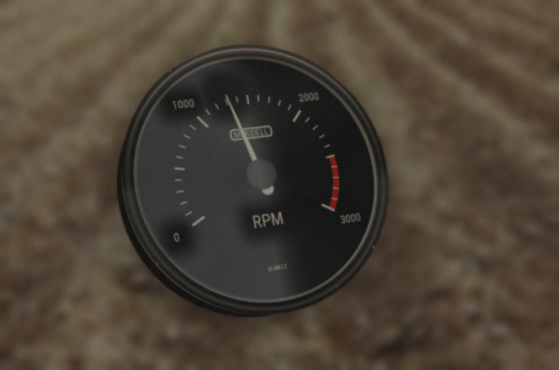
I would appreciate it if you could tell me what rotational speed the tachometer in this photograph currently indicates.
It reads 1300 rpm
